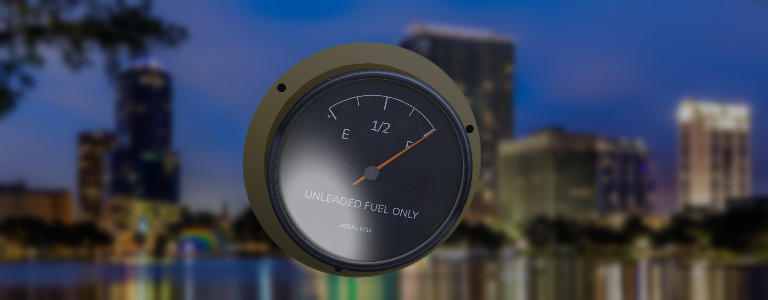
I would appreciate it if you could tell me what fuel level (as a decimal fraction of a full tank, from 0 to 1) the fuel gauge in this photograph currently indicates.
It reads 1
